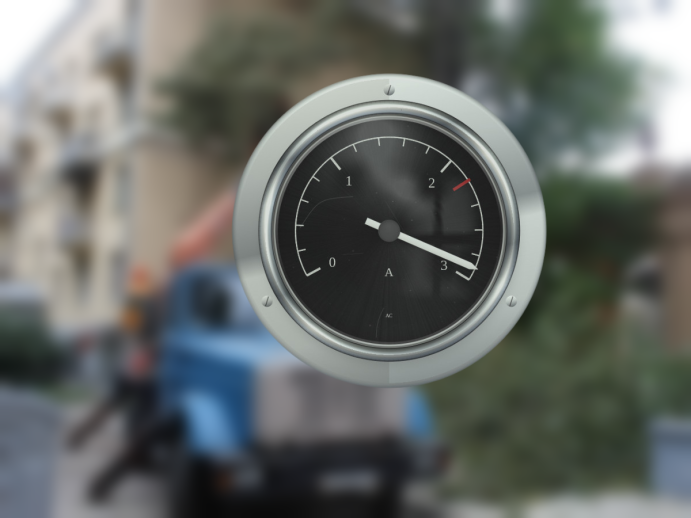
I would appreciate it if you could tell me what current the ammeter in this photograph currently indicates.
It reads 2.9 A
